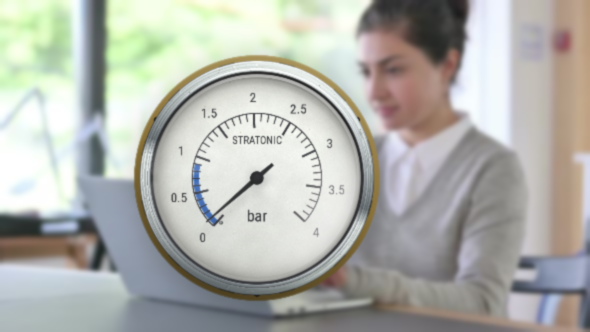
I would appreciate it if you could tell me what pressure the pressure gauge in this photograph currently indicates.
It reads 0.1 bar
